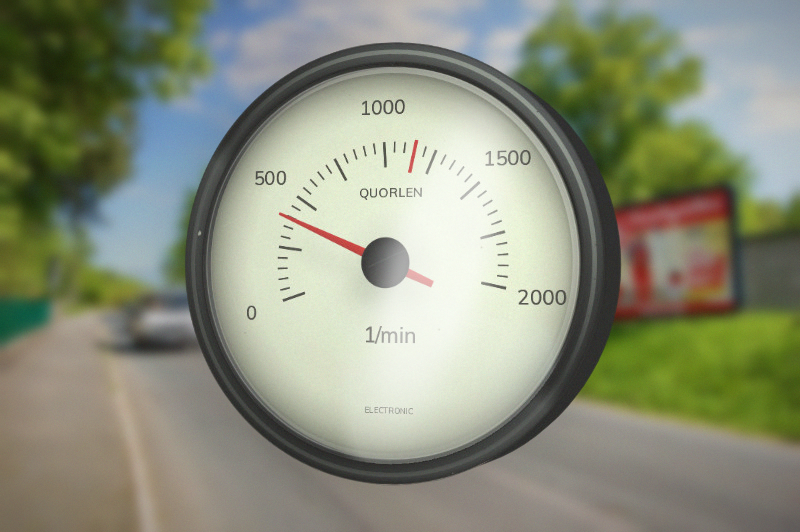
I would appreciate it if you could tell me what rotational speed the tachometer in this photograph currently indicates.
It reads 400 rpm
